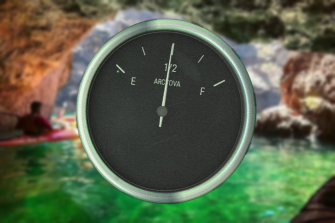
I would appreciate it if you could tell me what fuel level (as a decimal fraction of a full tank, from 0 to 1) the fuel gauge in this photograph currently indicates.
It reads 0.5
